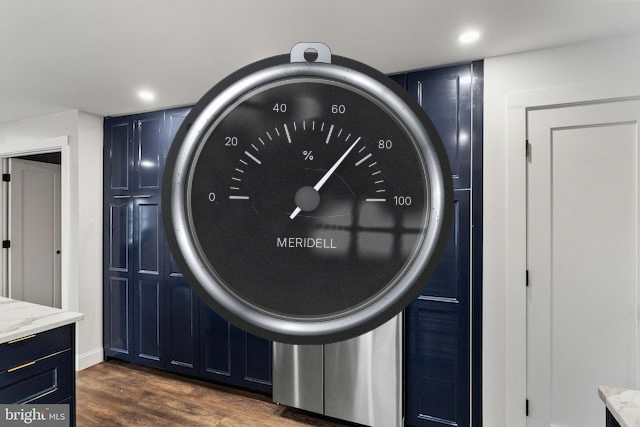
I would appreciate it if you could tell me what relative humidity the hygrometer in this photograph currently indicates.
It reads 72 %
